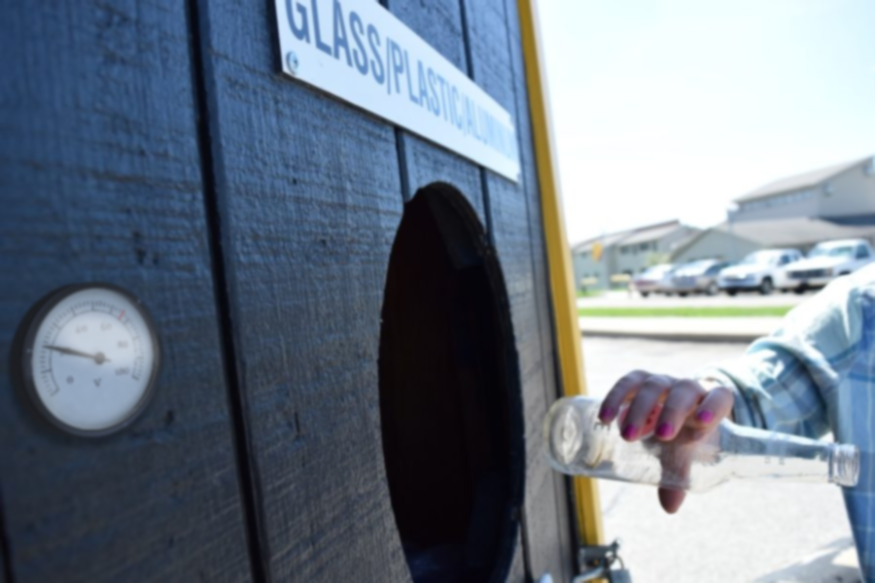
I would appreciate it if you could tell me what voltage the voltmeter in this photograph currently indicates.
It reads 20 V
